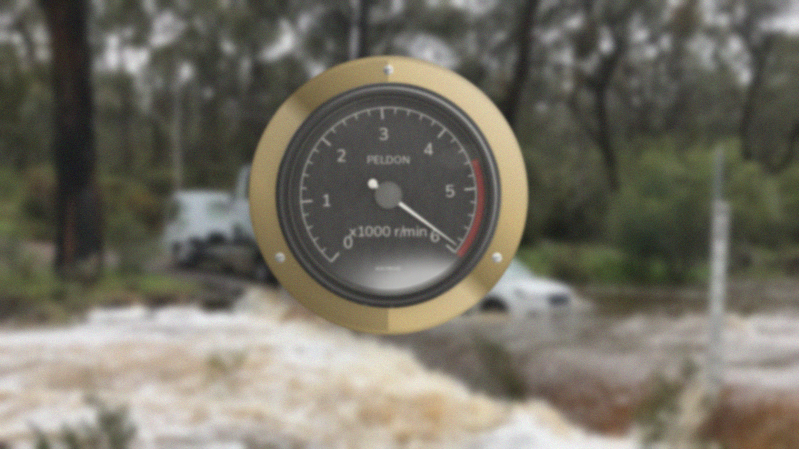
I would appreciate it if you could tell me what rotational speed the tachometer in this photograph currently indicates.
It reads 5900 rpm
